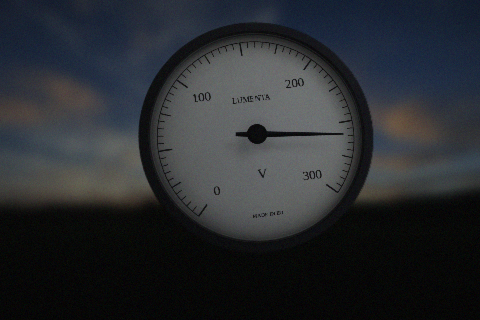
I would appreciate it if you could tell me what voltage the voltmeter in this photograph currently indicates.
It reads 260 V
